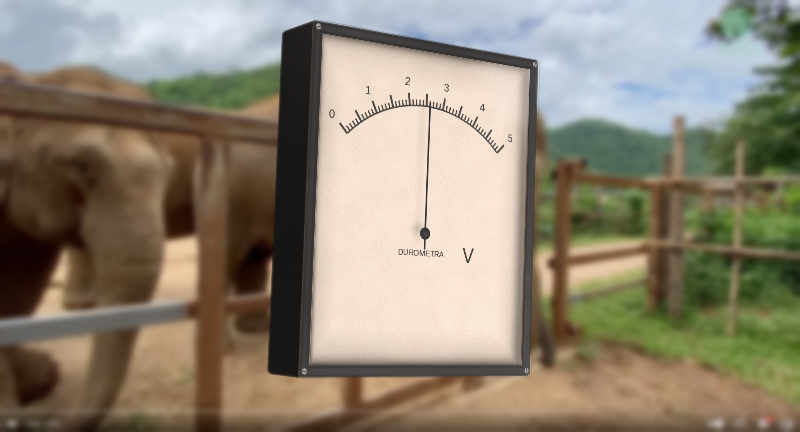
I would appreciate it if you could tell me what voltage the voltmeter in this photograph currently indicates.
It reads 2.5 V
